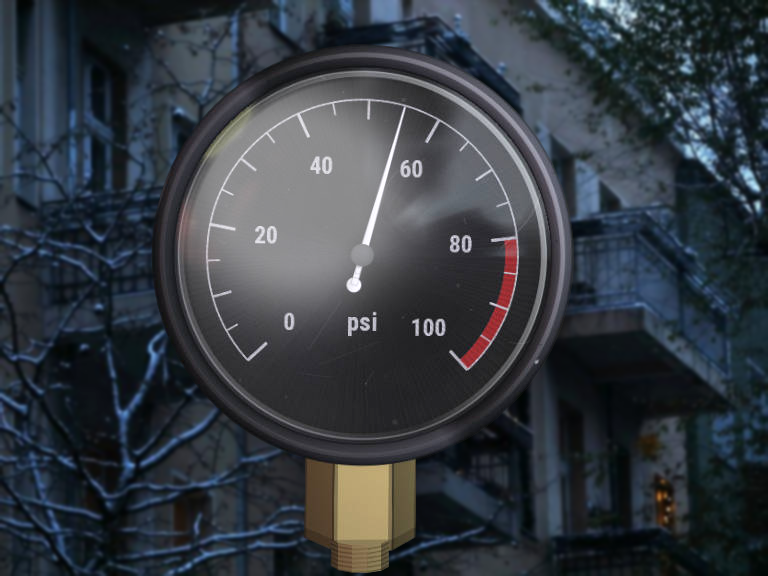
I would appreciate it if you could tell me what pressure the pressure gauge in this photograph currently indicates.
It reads 55 psi
